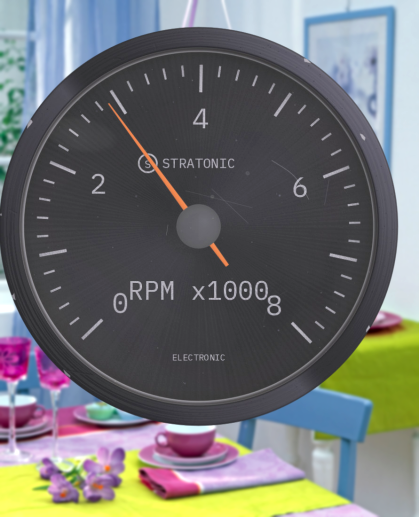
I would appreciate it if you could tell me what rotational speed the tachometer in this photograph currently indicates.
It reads 2900 rpm
